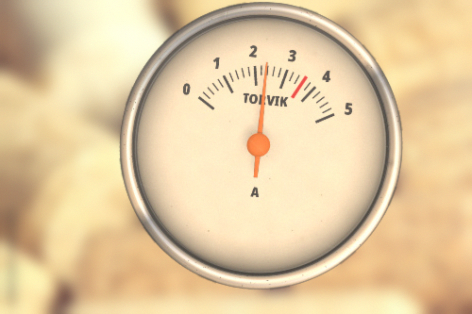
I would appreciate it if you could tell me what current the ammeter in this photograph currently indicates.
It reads 2.4 A
